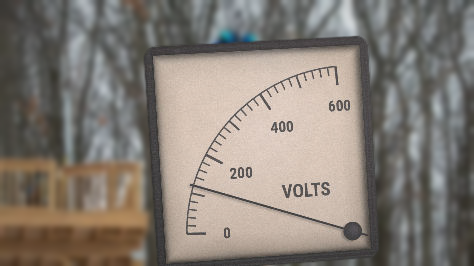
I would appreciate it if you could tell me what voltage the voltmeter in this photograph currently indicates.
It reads 120 V
